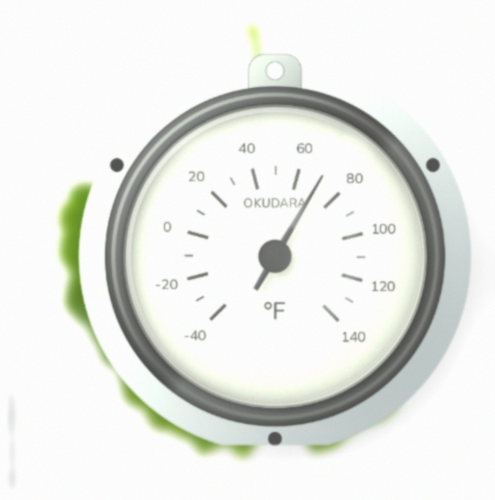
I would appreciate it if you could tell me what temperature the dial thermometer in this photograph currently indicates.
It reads 70 °F
